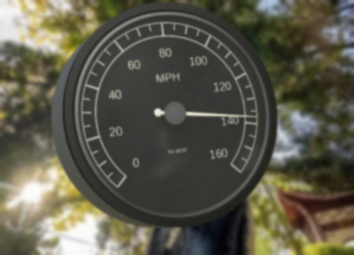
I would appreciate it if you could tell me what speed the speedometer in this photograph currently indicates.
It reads 137.5 mph
